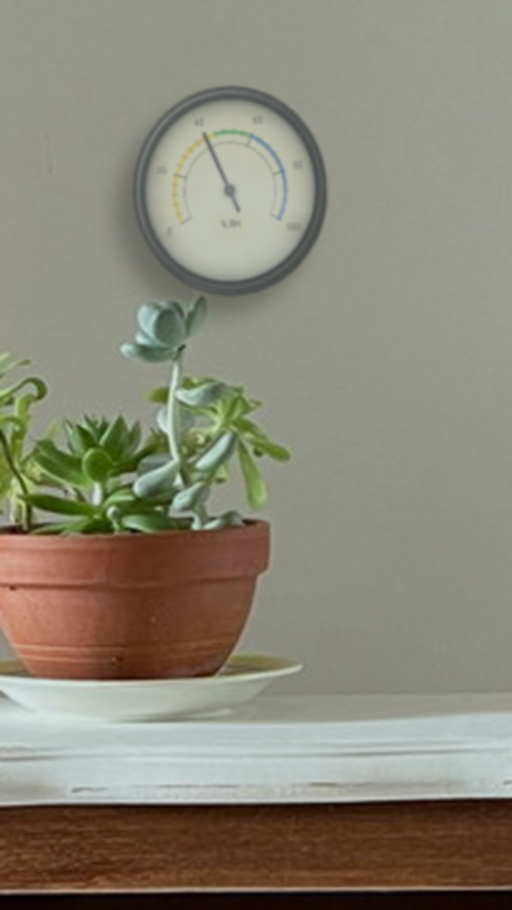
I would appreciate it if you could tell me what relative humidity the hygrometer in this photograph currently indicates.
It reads 40 %
